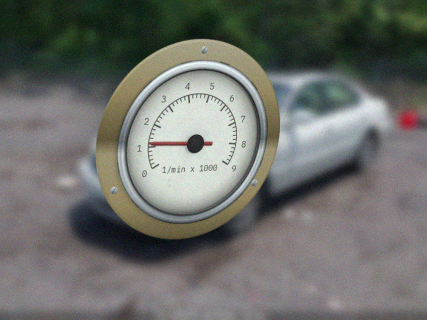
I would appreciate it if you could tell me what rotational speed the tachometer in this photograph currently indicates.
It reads 1200 rpm
